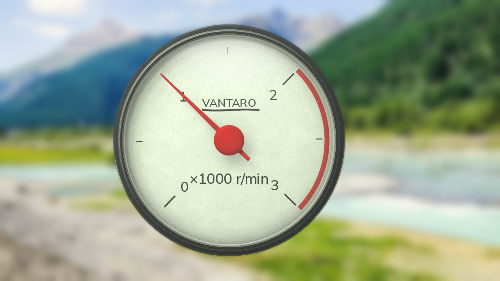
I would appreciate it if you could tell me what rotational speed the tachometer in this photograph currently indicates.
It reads 1000 rpm
